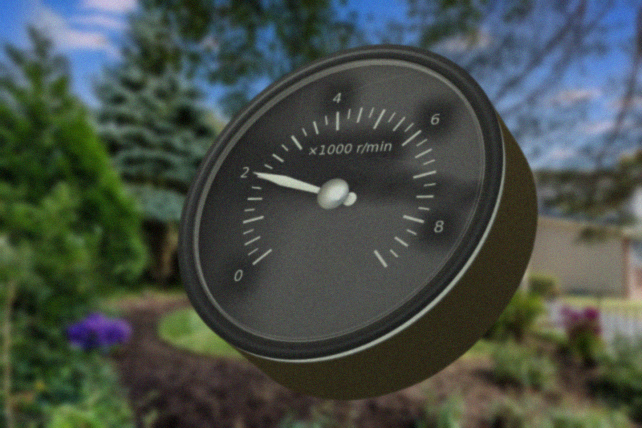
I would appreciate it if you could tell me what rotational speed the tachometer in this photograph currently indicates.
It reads 2000 rpm
